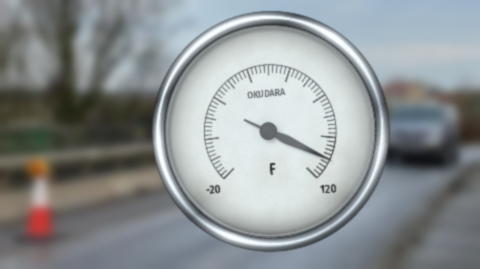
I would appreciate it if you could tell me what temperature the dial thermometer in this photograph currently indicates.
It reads 110 °F
